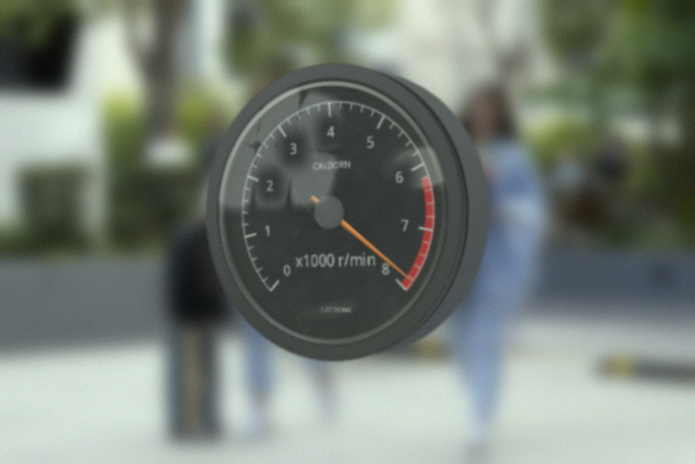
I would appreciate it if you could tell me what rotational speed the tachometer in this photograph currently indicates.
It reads 7800 rpm
